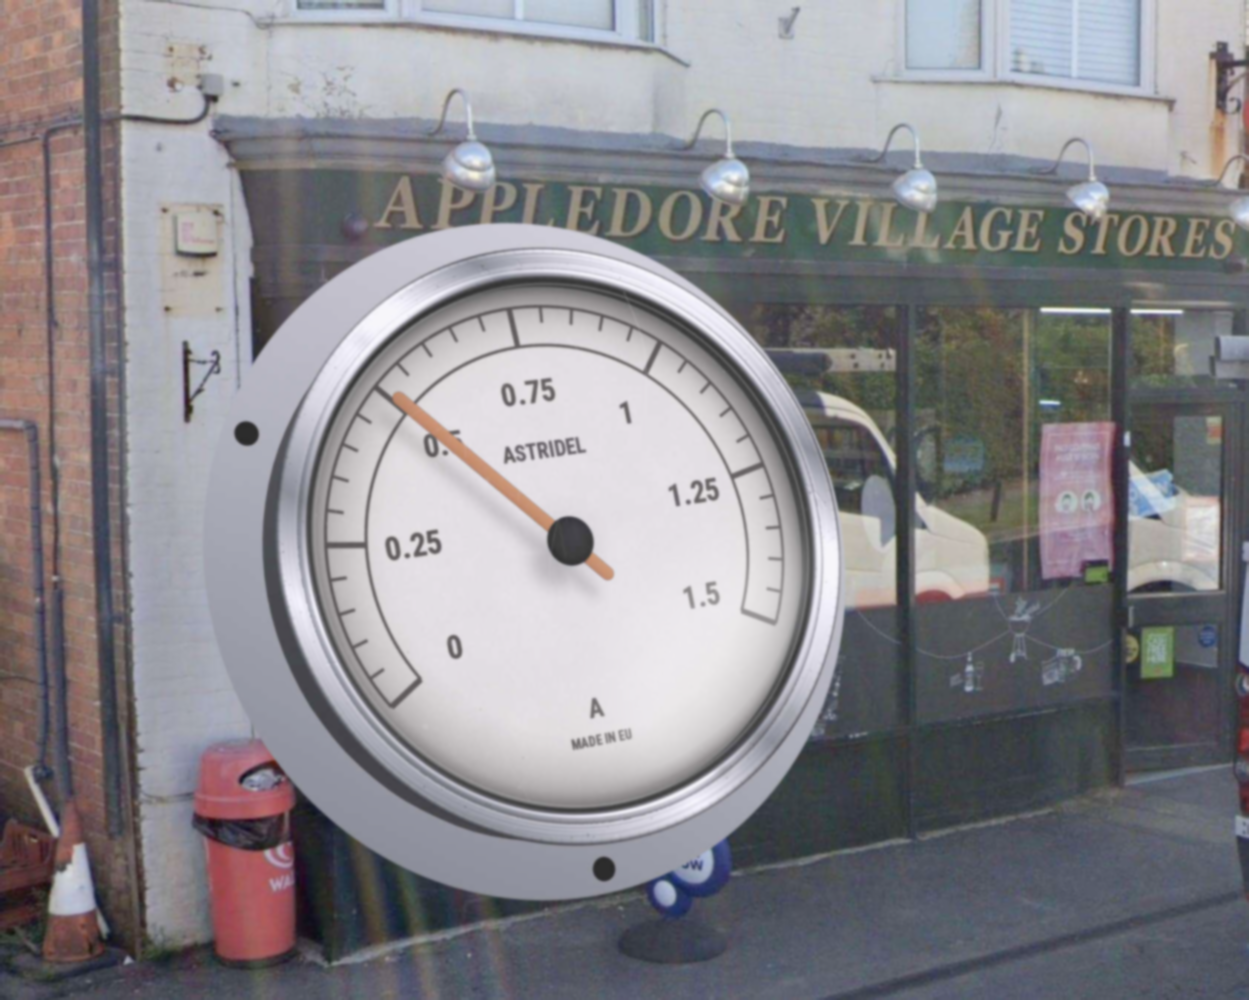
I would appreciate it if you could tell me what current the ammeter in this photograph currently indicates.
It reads 0.5 A
